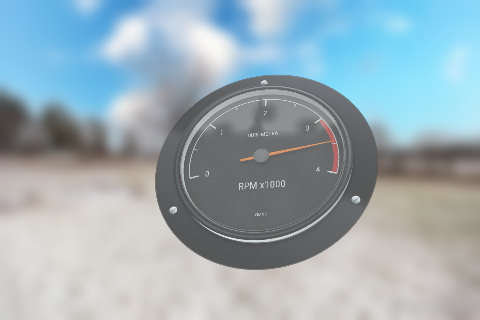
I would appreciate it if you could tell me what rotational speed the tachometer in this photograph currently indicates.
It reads 3500 rpm
